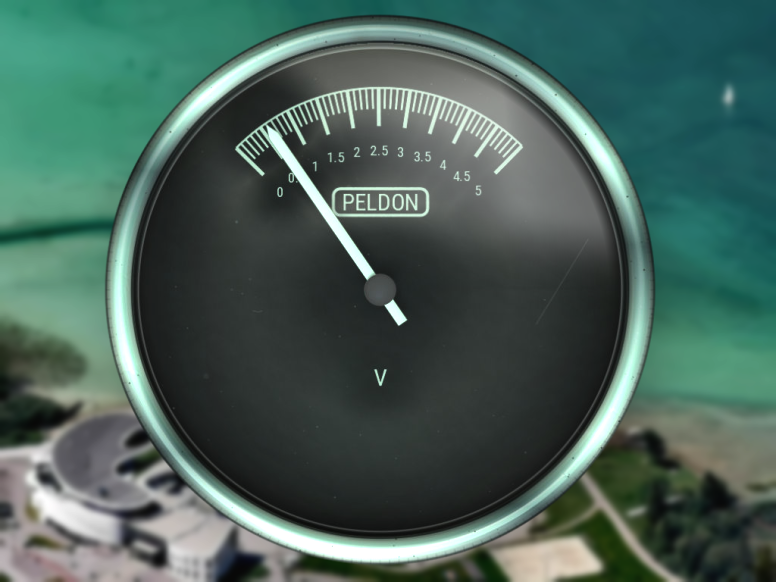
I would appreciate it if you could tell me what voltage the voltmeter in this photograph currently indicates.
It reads 0.6 V
